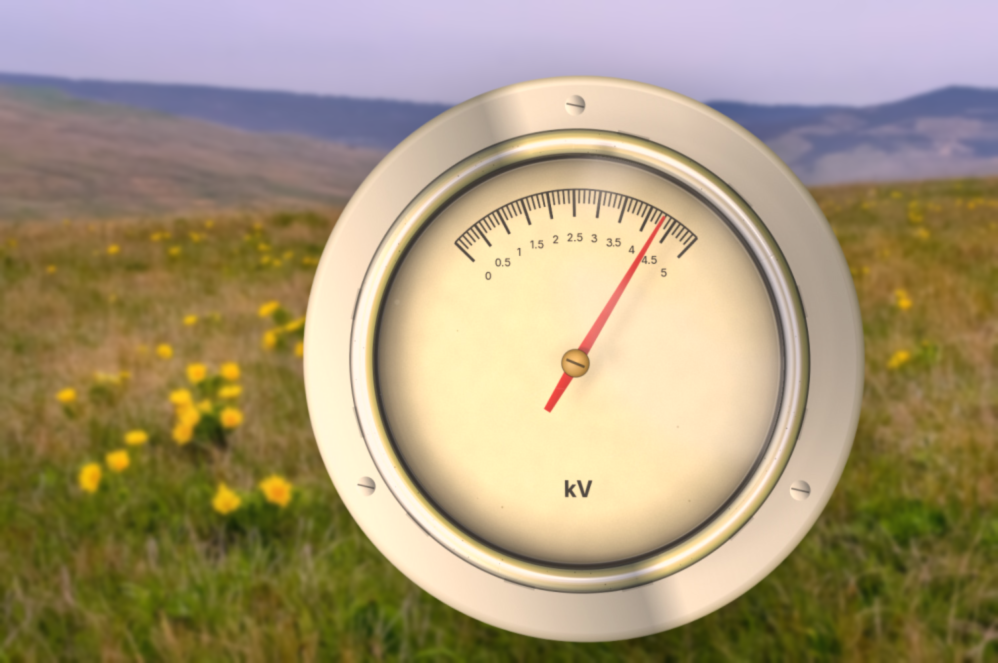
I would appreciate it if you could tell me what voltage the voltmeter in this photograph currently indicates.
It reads 4.3 kV
